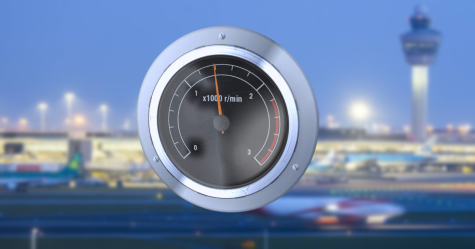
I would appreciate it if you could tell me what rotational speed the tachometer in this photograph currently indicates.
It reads 1400 rpm
